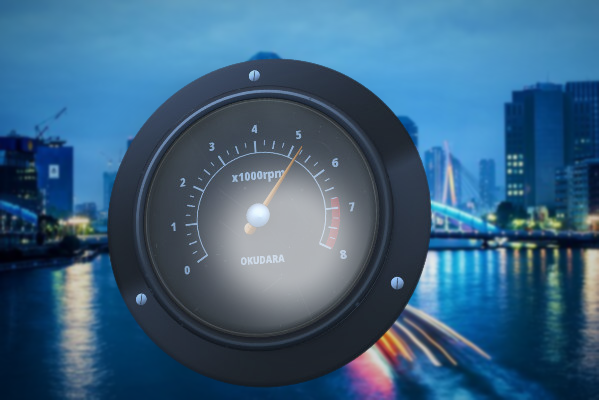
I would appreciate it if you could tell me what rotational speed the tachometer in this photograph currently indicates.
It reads 5250 rpm
